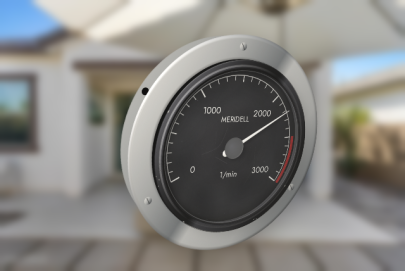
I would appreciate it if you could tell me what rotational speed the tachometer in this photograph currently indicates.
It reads 2200 rpm
